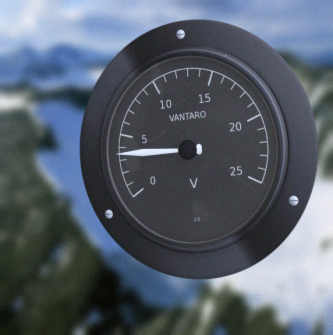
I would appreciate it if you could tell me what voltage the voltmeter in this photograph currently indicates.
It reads 3.5 V
